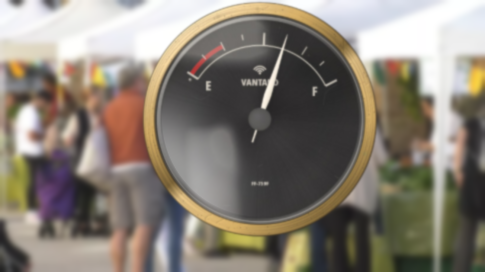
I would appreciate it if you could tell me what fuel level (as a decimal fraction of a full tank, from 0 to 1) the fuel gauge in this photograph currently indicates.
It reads 0.625
